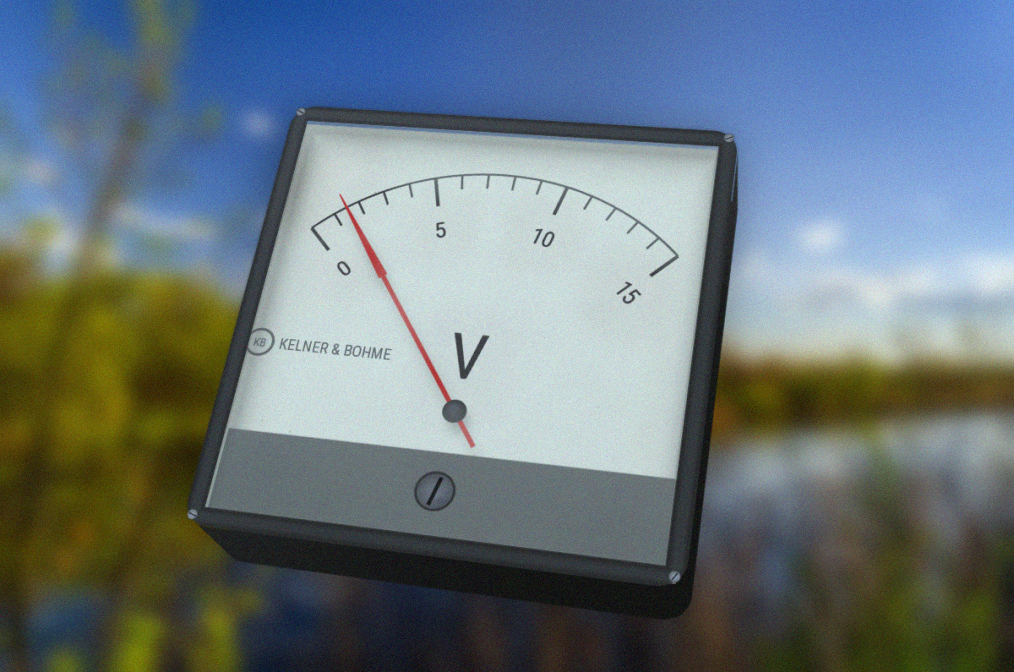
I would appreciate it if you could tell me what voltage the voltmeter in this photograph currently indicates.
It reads 1.5 V
